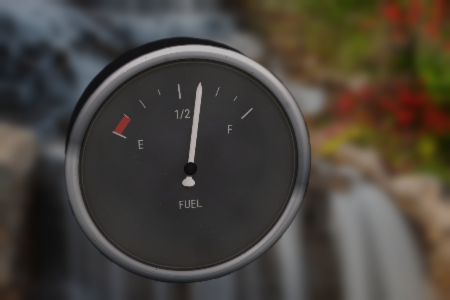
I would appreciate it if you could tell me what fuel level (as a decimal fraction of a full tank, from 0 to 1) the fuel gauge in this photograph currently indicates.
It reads 0.625
